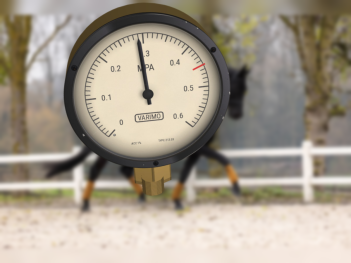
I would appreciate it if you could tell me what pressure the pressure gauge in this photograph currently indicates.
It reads 0.29 MPa
